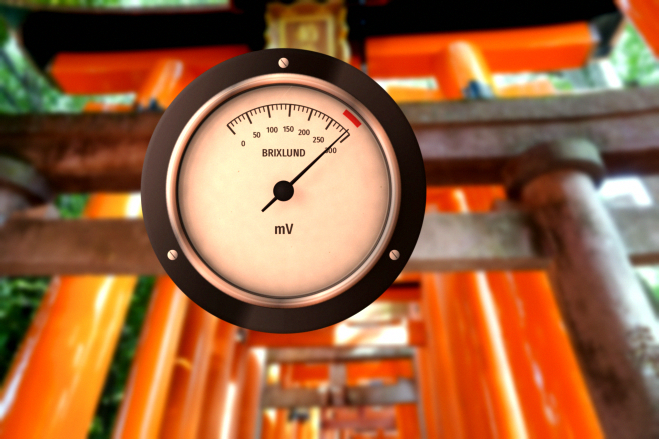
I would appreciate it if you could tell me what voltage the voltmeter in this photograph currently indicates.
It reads 290 mV
